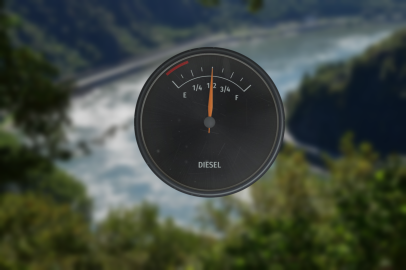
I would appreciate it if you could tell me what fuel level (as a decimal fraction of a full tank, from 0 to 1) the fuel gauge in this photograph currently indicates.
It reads 0.5
